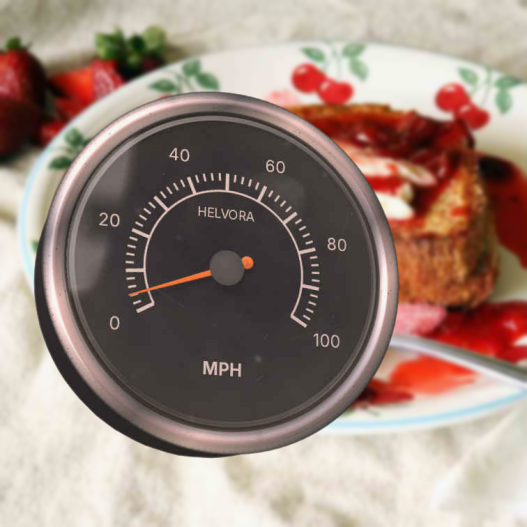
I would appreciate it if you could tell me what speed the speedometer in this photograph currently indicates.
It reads 4 mph
